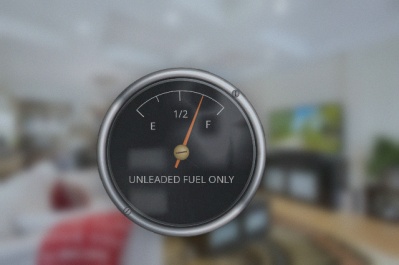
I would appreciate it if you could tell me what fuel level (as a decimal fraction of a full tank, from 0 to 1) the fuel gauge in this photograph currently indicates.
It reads 0.75
